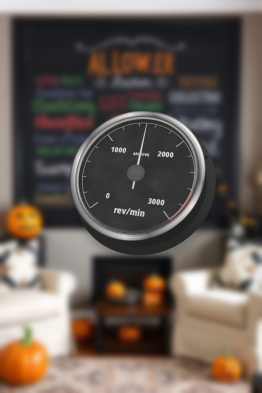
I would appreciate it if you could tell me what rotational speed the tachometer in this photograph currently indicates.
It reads 1500 rpm
